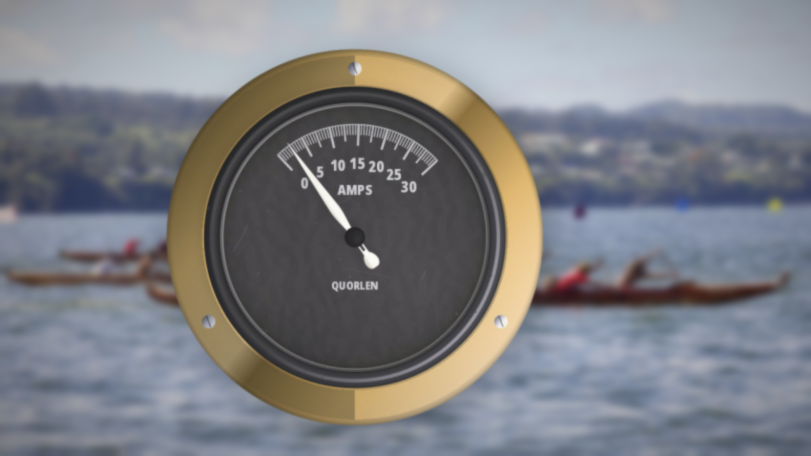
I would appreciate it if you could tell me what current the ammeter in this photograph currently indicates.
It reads 2.5 A
